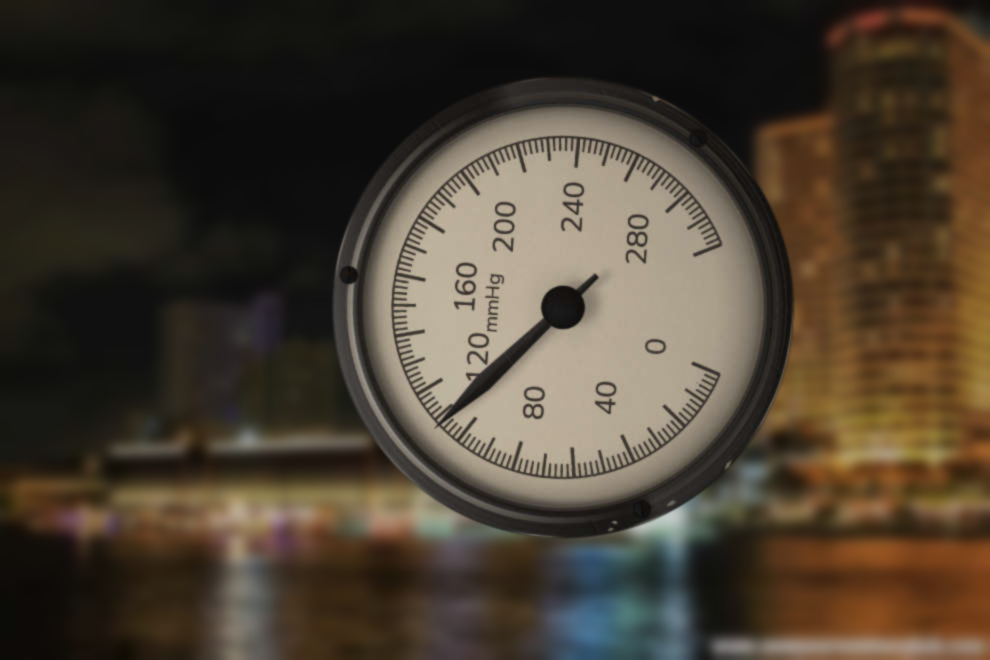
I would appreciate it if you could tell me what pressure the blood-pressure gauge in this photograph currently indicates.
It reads 108 mmHg
